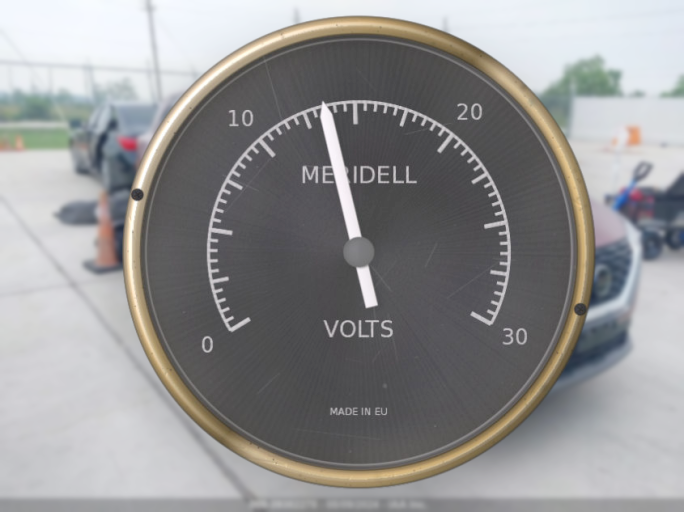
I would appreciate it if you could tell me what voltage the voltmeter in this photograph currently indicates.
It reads 13.5 V
